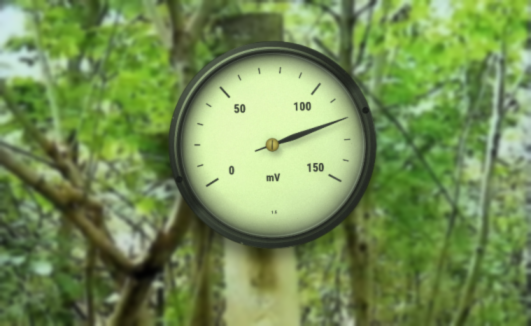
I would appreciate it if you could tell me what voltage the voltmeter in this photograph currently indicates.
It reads 120 mV
